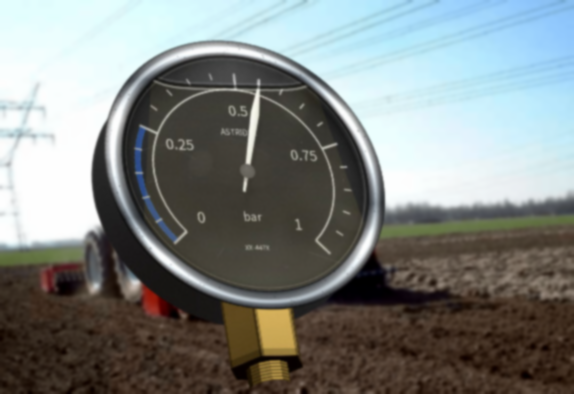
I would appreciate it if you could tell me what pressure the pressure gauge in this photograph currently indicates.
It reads 0.55 bar
